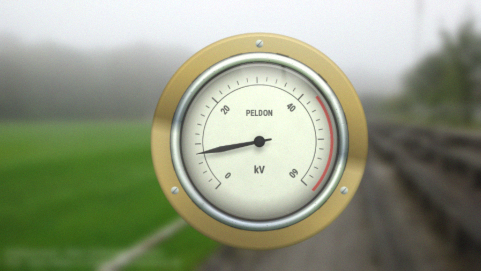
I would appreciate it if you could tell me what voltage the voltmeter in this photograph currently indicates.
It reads 8 kV
